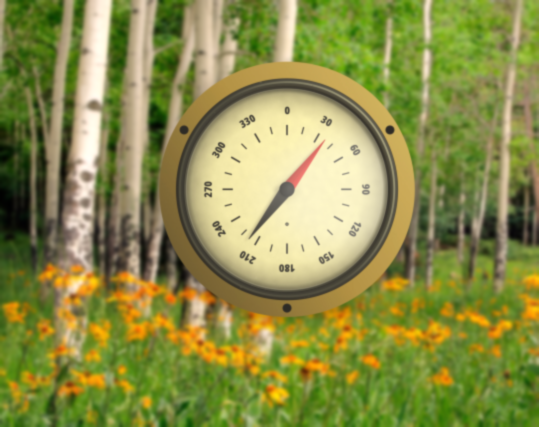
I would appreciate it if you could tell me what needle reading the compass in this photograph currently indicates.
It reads 37.5 °
